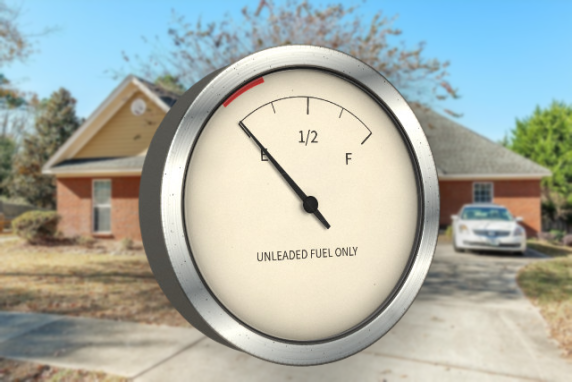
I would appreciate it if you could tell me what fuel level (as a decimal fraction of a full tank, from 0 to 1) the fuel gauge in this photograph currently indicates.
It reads 0
